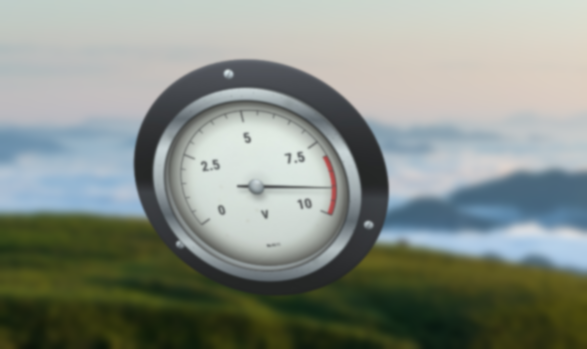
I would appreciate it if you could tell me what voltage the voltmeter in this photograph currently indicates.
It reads 9 V
